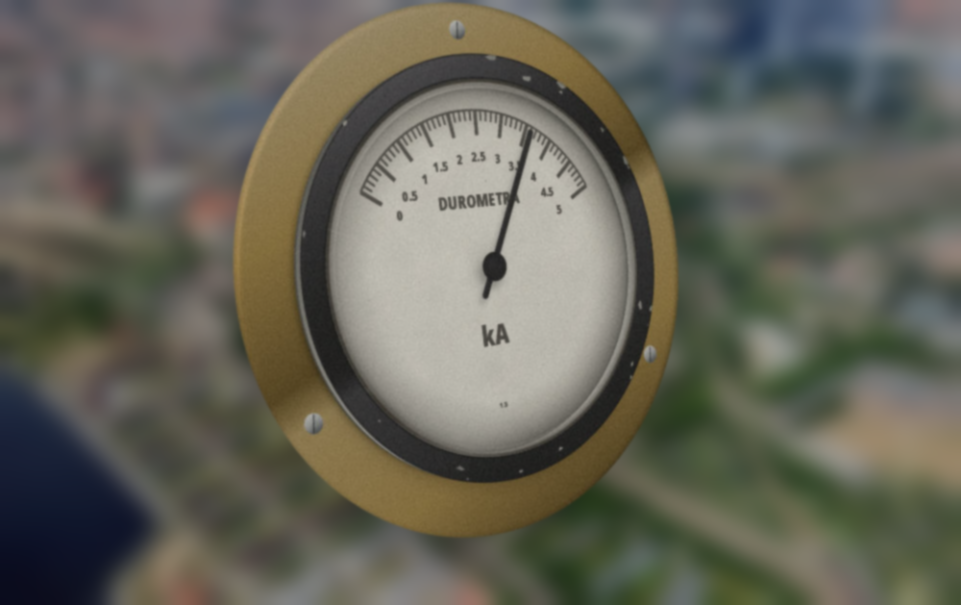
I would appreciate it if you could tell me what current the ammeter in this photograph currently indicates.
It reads 3.5 kA
